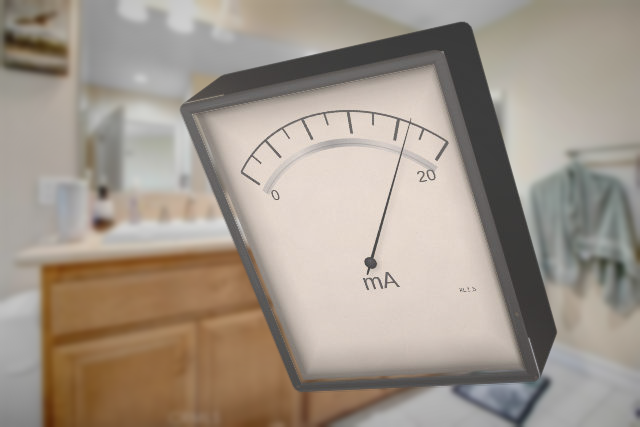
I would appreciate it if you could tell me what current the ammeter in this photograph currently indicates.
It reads 17 mA
